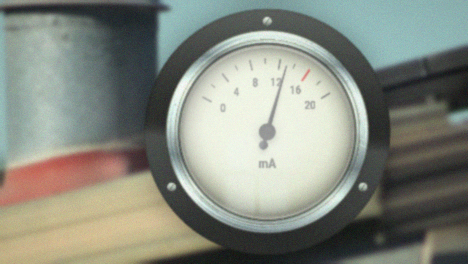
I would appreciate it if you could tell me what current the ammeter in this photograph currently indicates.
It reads 13 mA
